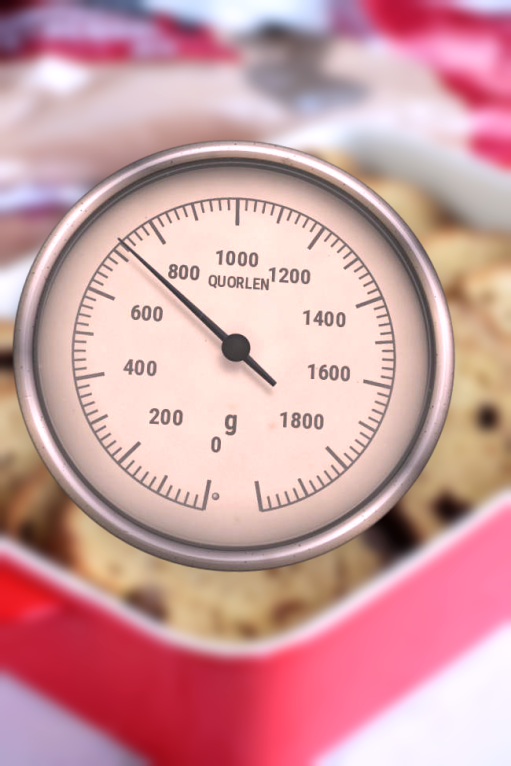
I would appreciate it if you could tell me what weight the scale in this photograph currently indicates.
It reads 720 g
